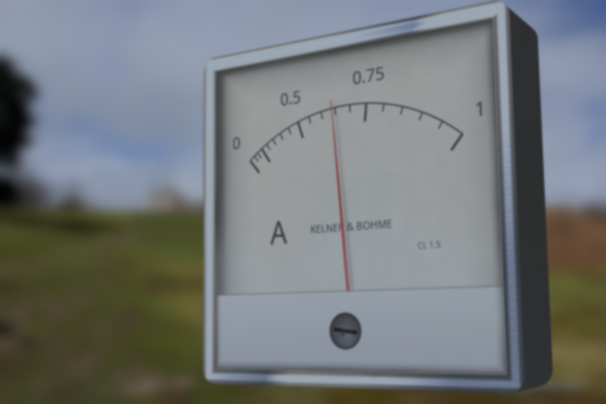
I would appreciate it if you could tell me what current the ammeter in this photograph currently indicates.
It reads 0.65 A
